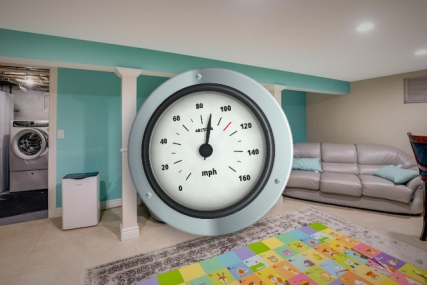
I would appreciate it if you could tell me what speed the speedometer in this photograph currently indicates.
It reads 90 mph
